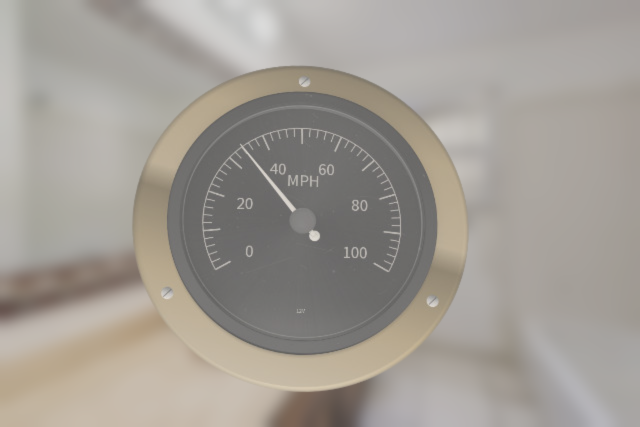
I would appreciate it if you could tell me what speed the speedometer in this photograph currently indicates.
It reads 34 mph
